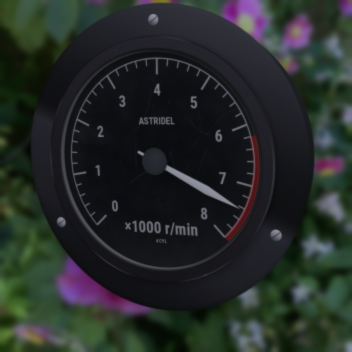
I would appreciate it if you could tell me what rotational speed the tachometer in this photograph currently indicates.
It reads 7400 rpm
